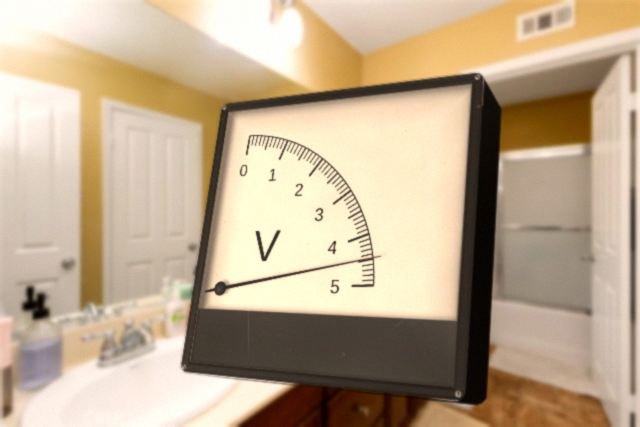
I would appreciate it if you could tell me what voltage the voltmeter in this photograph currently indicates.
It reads 4.5 V
